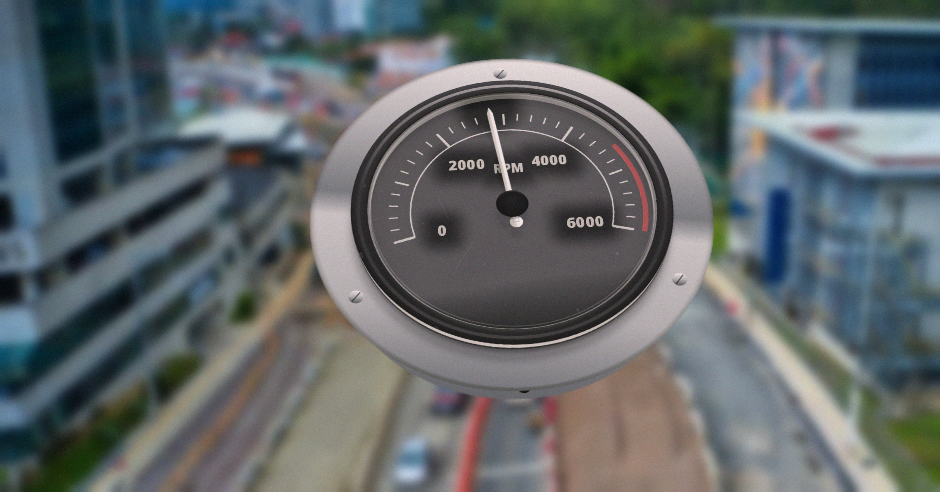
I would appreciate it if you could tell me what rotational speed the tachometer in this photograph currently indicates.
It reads 2800 rpm
